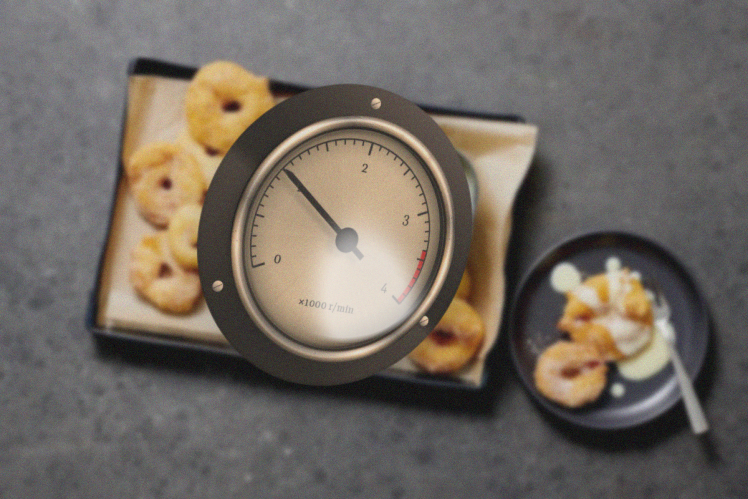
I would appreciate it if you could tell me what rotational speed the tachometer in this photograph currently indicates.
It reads 1000 rpm
